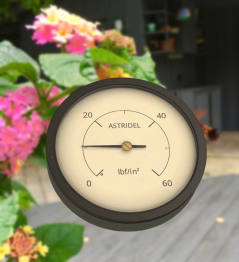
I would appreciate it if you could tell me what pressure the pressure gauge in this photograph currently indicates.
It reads 10 psi
